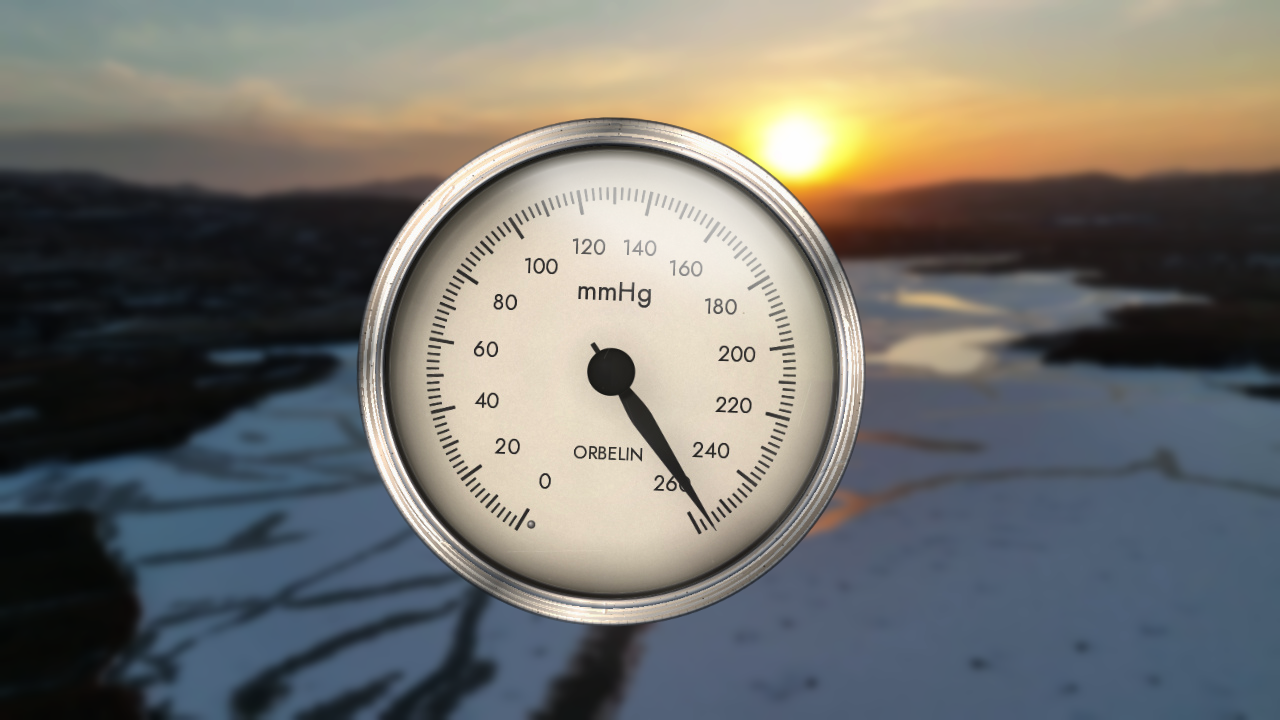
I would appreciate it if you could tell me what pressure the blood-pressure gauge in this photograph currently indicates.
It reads 256 mmHg
